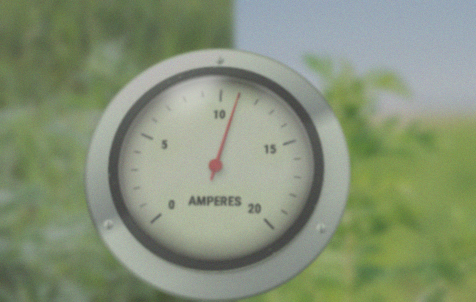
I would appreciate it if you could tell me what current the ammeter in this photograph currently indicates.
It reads 11 A
